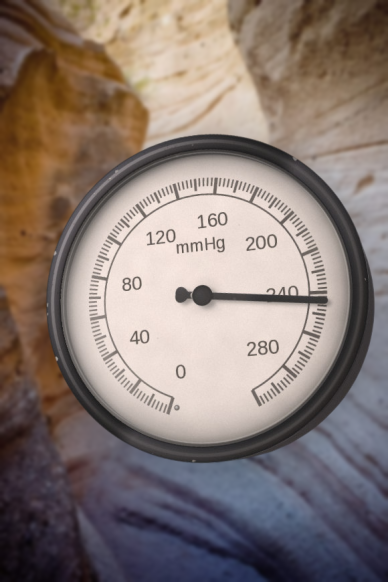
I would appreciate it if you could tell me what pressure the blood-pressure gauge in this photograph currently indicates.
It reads 244 mmHg
